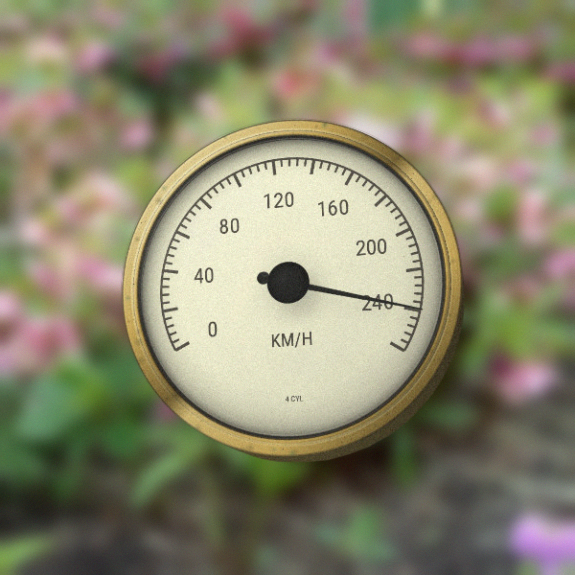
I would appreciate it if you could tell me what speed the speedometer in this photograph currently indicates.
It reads 240 km/h
